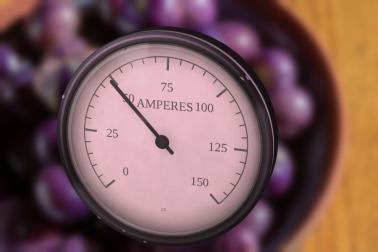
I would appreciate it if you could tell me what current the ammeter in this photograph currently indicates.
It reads 50 A
